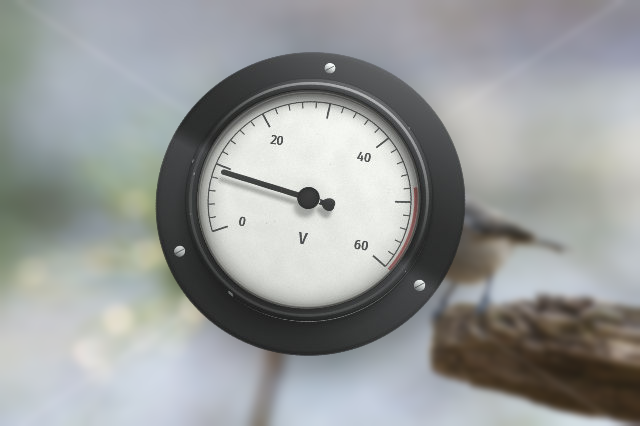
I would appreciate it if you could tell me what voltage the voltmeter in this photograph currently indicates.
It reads 9 V
